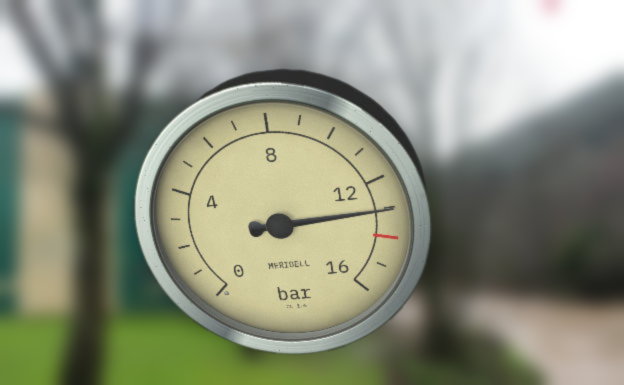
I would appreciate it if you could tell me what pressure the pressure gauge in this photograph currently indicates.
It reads 13 bar
